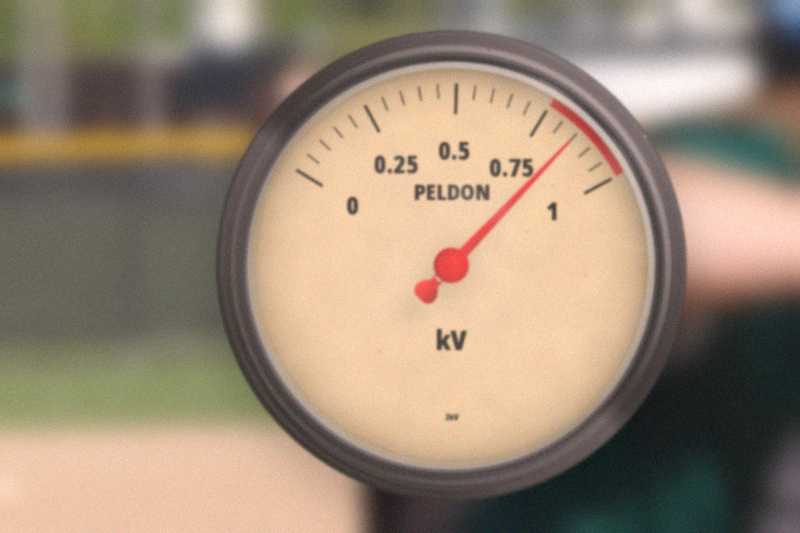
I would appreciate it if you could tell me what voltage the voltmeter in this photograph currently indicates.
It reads 0.85 kV
